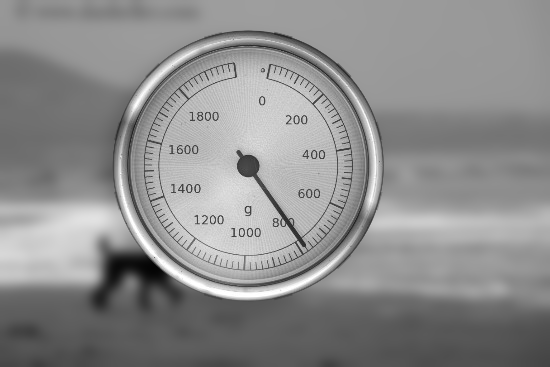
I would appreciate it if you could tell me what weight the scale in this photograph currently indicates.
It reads 780 g
